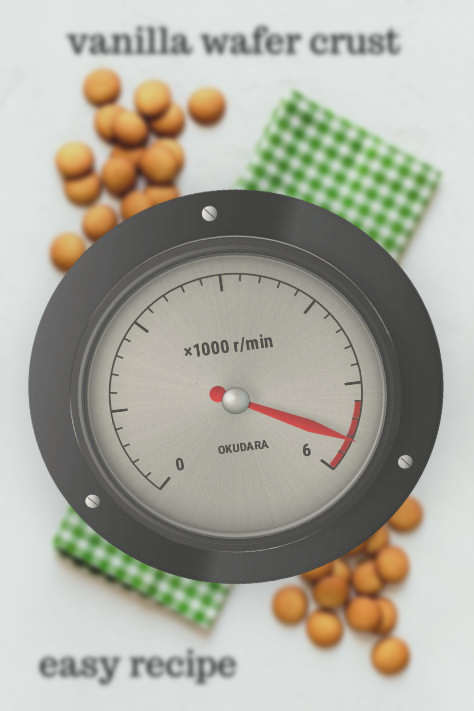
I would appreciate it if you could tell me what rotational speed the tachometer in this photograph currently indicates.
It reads 5600 rpm
